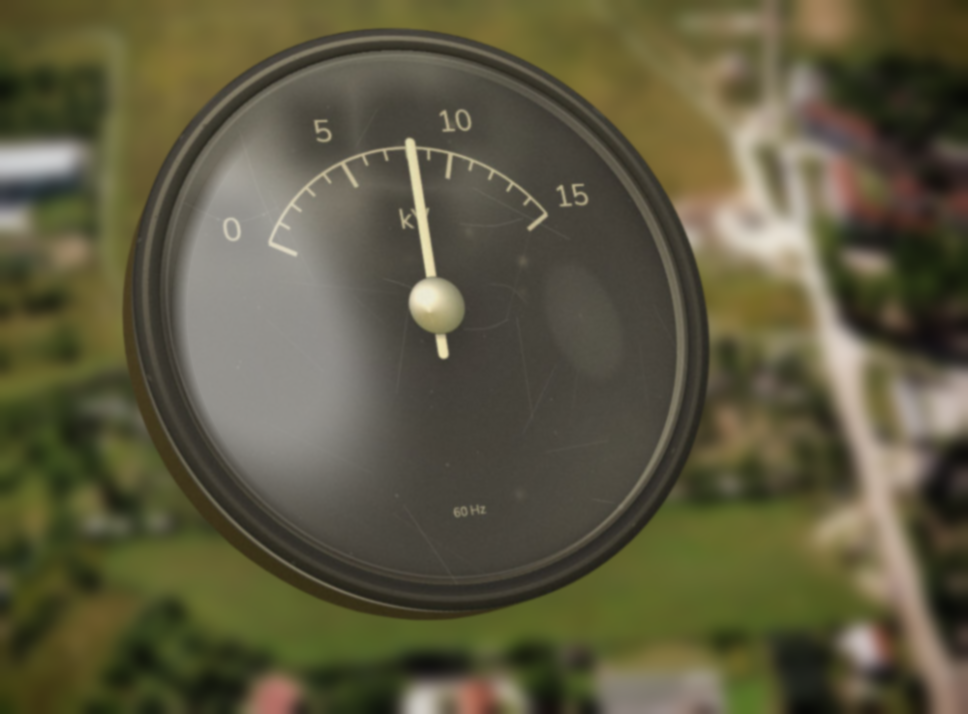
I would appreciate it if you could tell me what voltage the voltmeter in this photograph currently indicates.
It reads 8 kV
